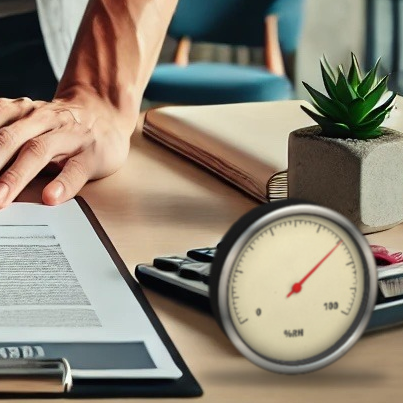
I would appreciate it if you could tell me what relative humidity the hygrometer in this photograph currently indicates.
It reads 70 %
